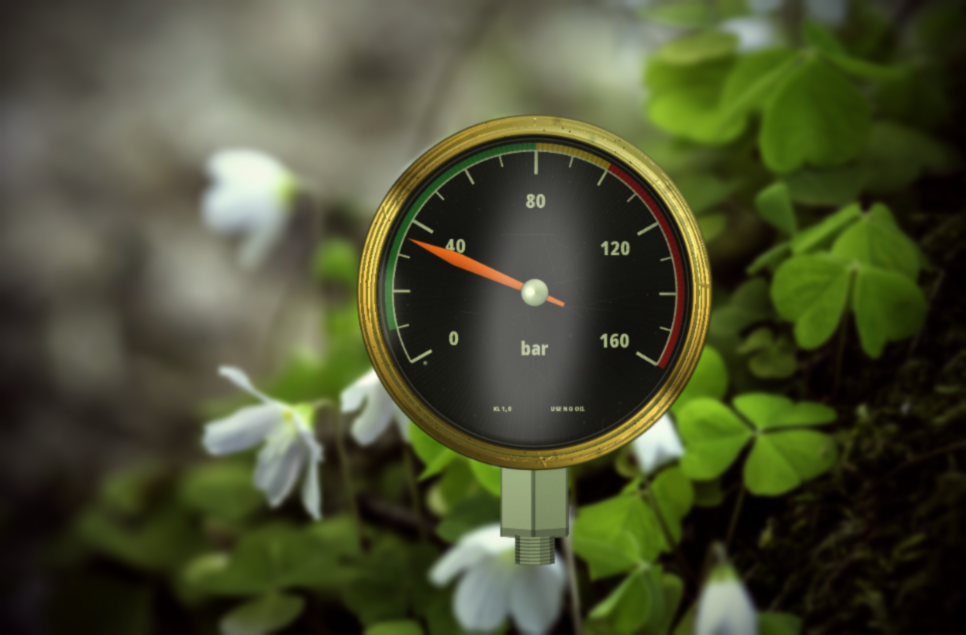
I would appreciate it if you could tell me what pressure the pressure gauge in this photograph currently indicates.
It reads 35 bar
